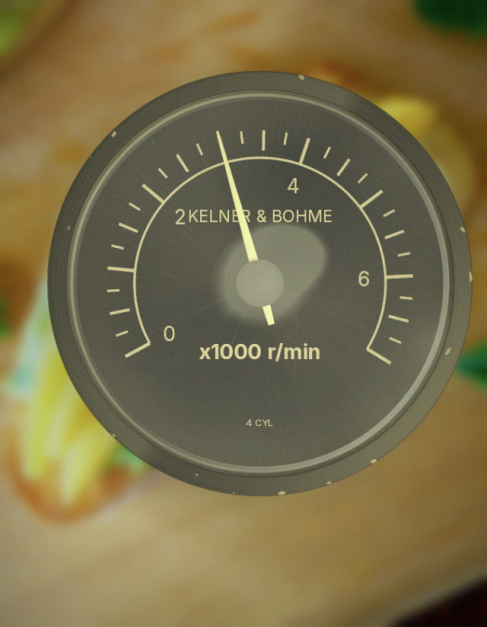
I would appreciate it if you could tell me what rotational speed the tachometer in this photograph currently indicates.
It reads 3000 rpm
